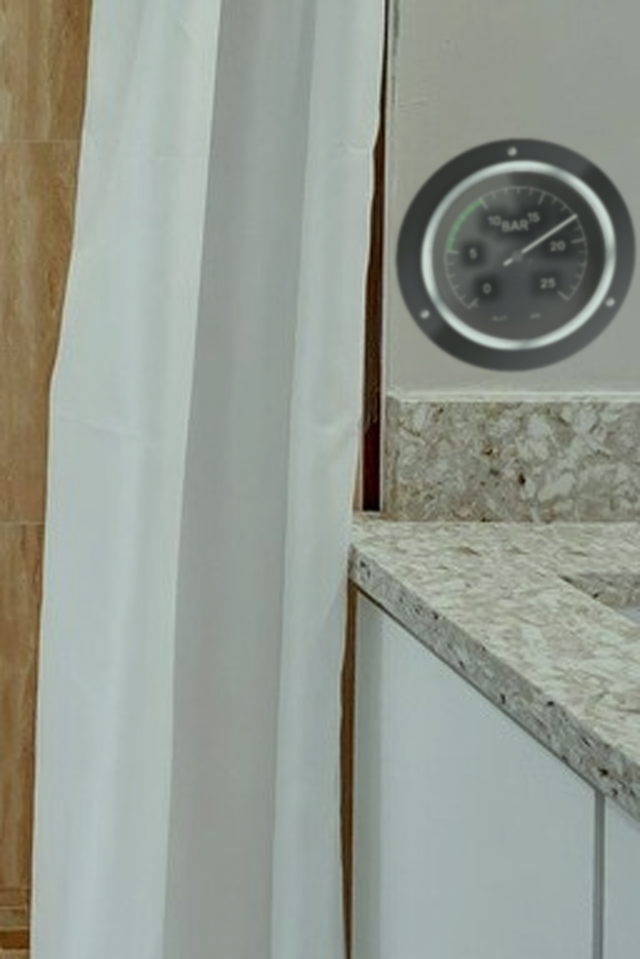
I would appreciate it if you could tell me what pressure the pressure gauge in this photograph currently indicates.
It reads 18 bar
